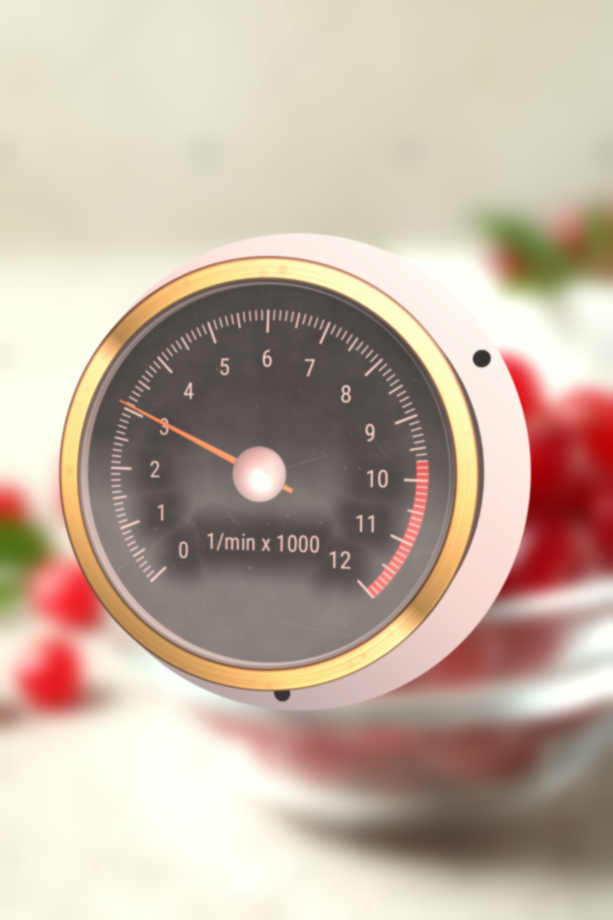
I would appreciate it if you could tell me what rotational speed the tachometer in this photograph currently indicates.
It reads 3100 rpm
